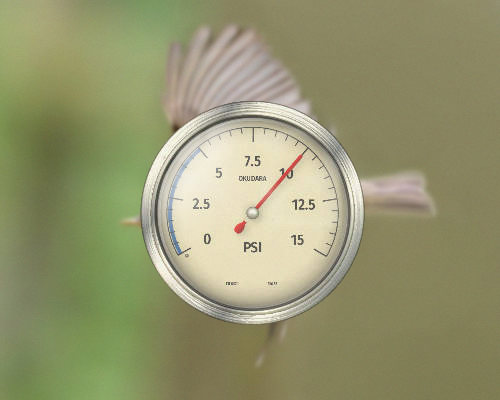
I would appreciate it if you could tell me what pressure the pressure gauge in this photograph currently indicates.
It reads 10 psi
